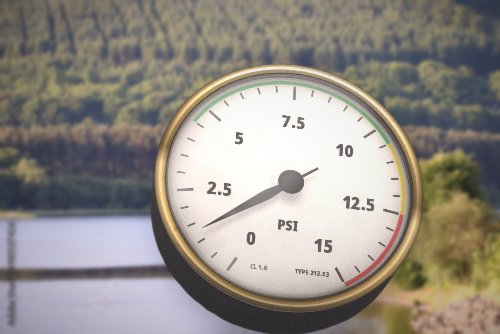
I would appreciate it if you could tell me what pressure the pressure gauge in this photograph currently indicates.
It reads 1.25 psi
